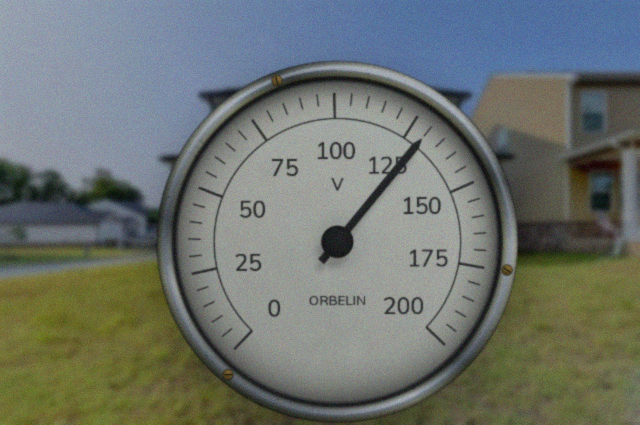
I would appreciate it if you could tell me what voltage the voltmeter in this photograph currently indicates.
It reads 130 V
